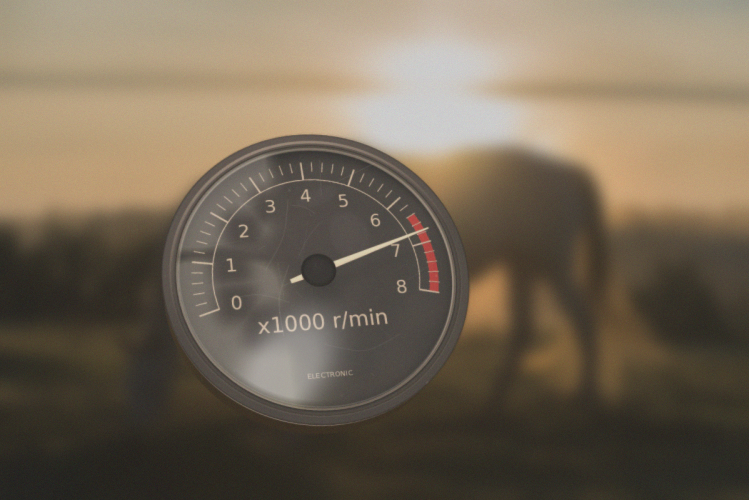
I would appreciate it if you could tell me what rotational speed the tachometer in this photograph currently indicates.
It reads 6800 rpm
